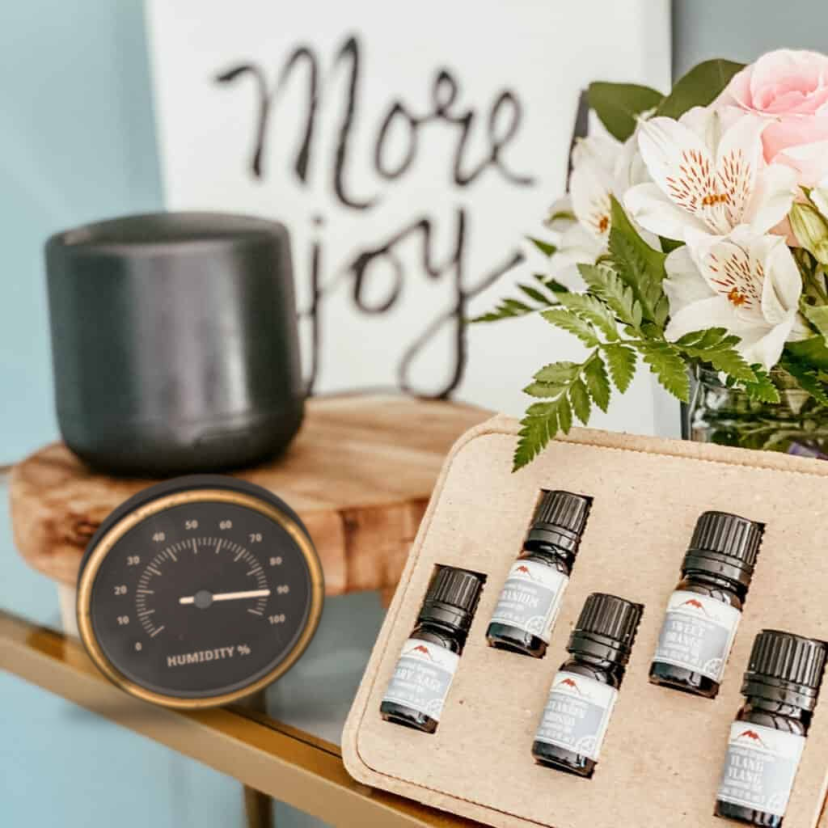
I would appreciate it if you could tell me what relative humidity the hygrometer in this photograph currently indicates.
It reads 90 %
